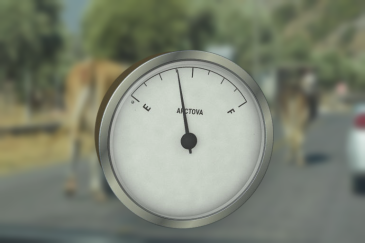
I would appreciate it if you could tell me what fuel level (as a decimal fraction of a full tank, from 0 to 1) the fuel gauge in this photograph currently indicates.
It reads 0.375
